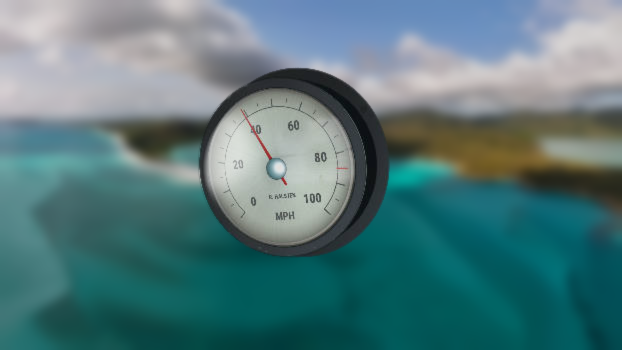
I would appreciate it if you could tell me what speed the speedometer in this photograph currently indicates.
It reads 40 mph
